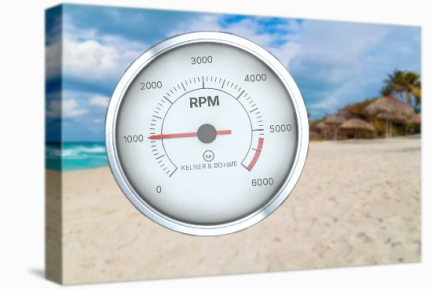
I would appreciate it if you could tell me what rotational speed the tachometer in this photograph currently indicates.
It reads 1000 rpm
